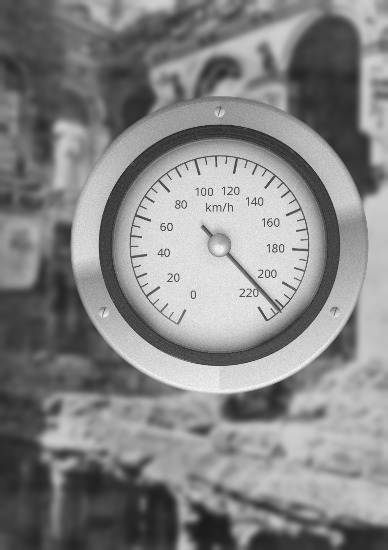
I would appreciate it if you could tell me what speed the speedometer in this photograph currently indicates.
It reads 212.5 km/h
